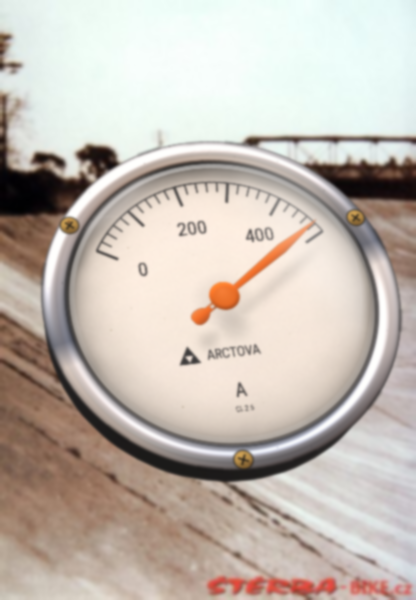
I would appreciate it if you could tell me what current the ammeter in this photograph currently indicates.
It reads 480 A
